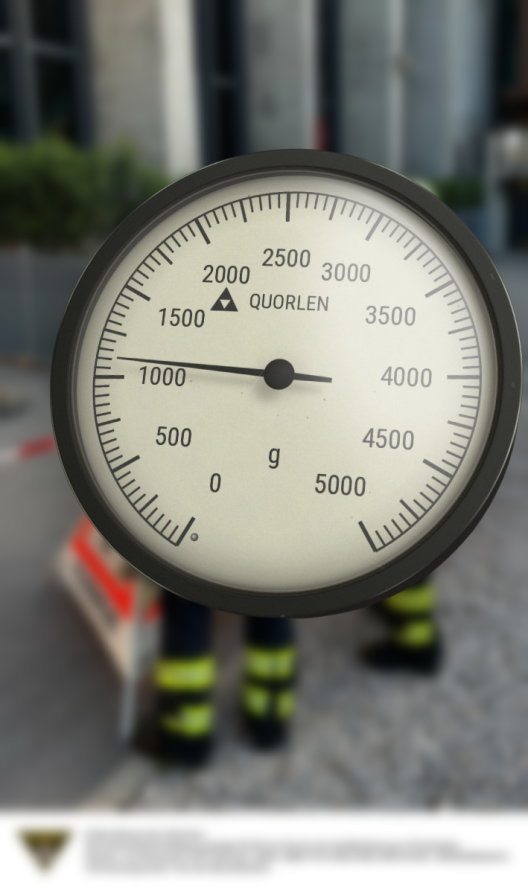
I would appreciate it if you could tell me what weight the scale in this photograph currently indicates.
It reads 1100 g
